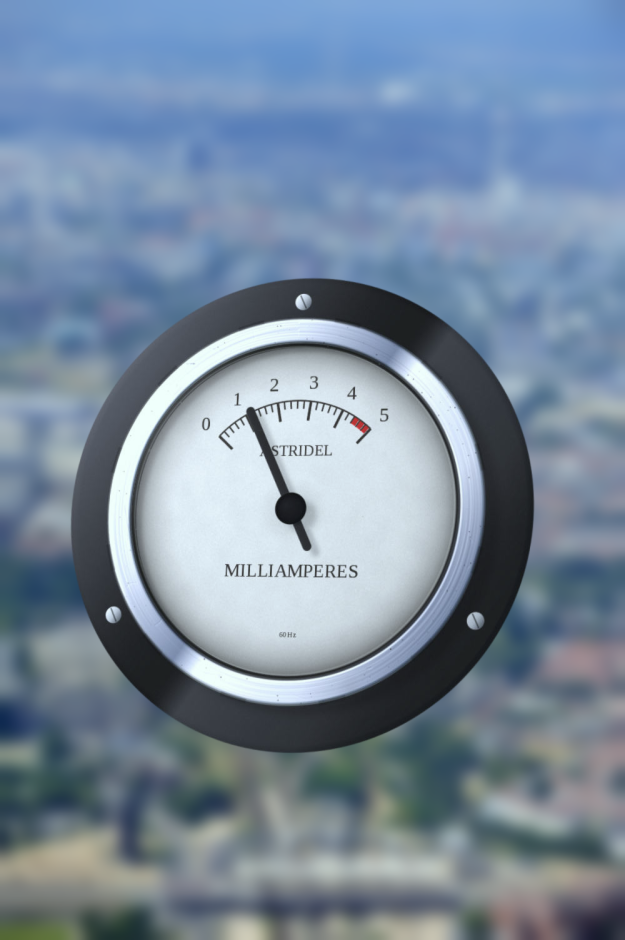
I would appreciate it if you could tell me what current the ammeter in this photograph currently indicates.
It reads 1.2 mA
